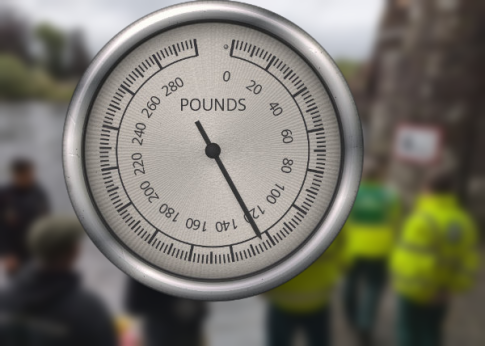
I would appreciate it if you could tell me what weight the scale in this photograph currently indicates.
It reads 124 lb
